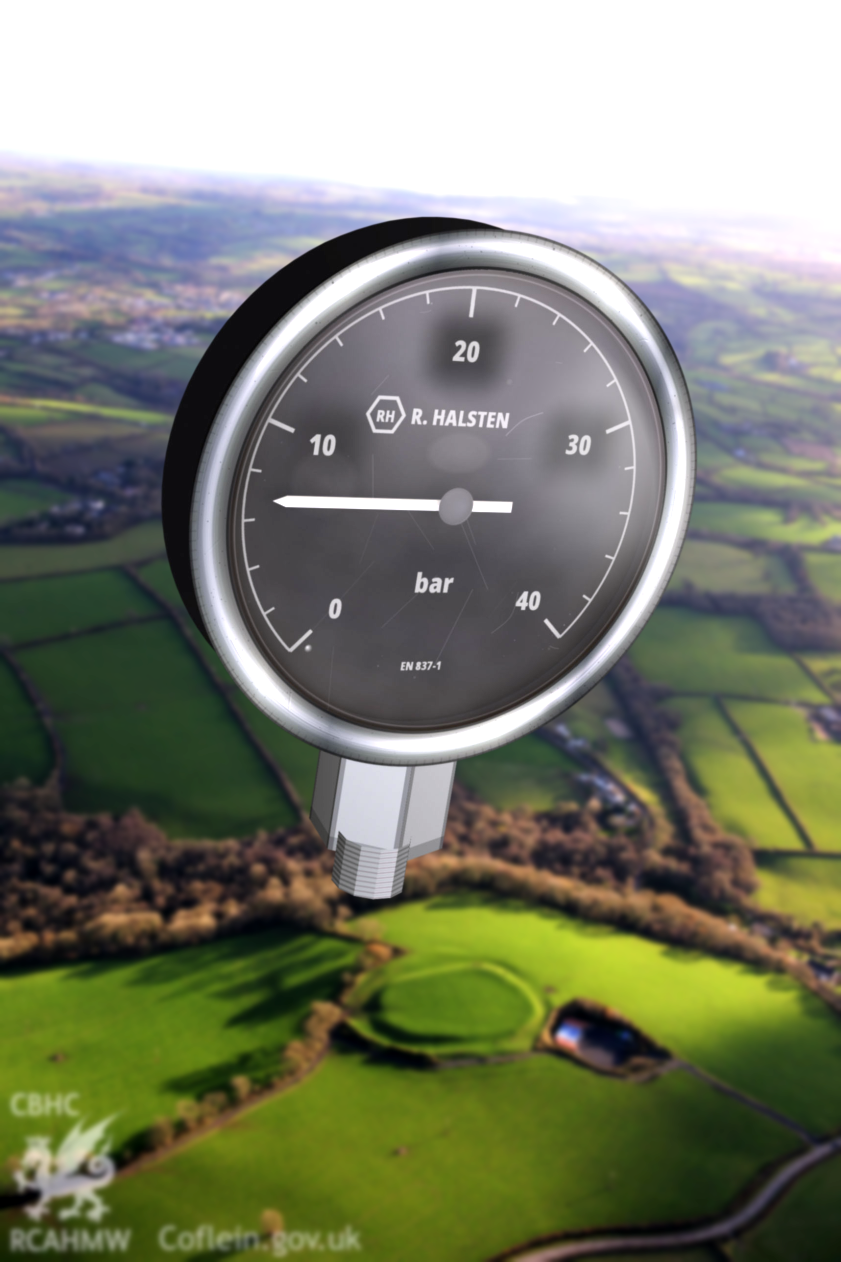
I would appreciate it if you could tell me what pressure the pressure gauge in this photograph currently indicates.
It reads 7 bar
